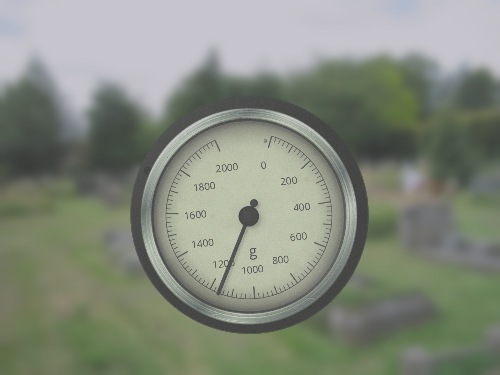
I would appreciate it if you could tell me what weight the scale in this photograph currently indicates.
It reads 1160 g
